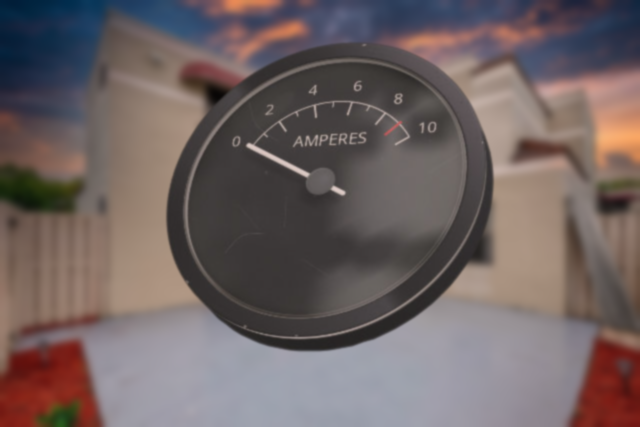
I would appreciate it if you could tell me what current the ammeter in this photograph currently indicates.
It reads 0 A
